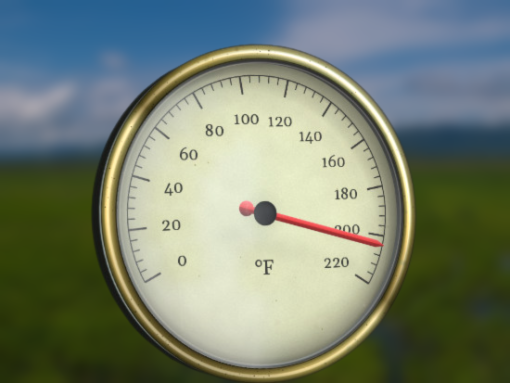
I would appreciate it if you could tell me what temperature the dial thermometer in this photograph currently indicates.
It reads 204 °F
